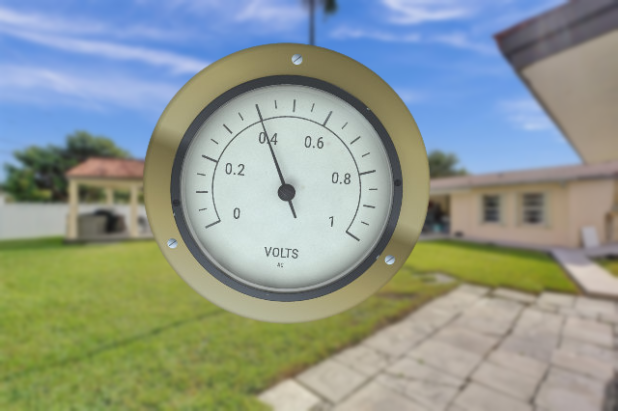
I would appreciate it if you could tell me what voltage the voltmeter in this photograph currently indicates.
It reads 0.4 V
